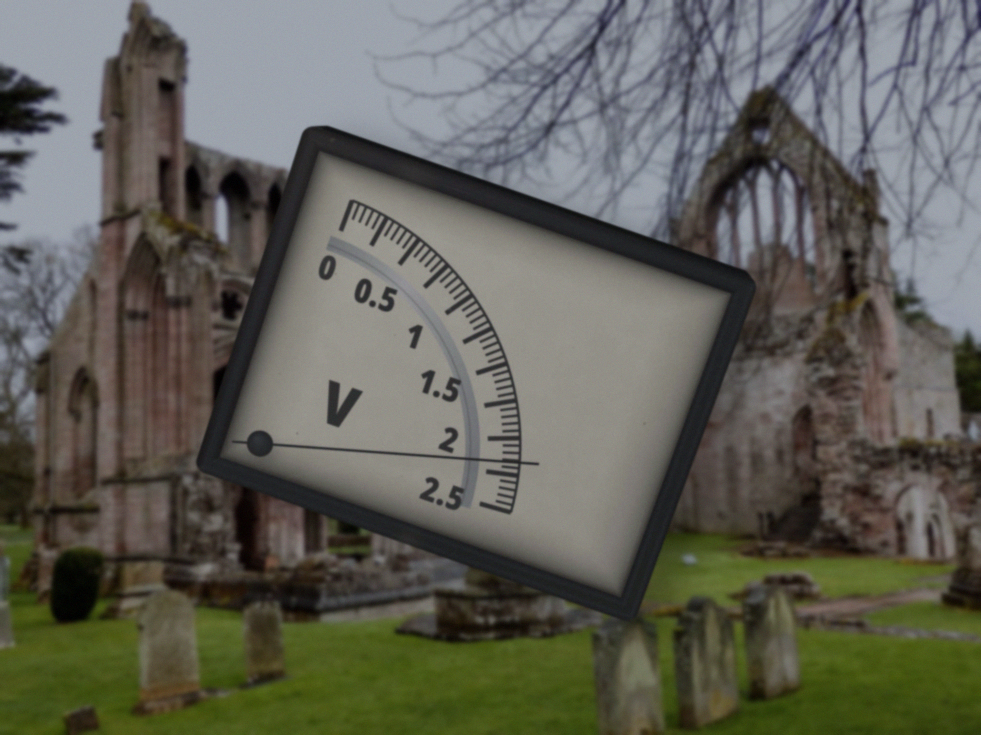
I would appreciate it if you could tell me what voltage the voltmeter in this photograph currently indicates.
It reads 2.15 V
